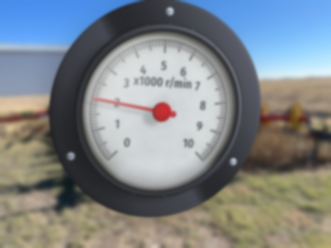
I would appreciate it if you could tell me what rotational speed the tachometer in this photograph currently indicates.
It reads 2000 rpm
